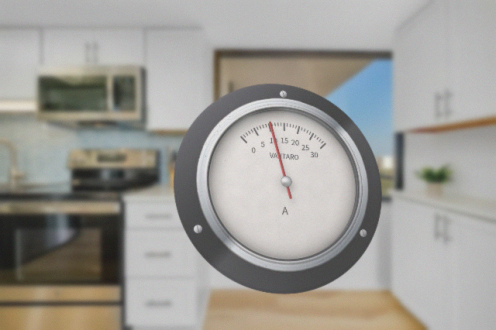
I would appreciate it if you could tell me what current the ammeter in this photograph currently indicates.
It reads 10 A
